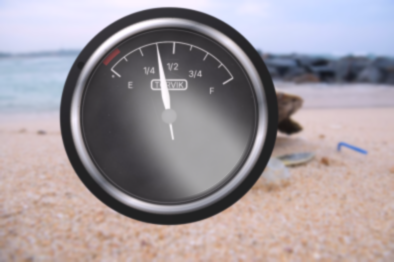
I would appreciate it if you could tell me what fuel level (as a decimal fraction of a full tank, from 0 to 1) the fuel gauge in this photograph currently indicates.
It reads 0.375
